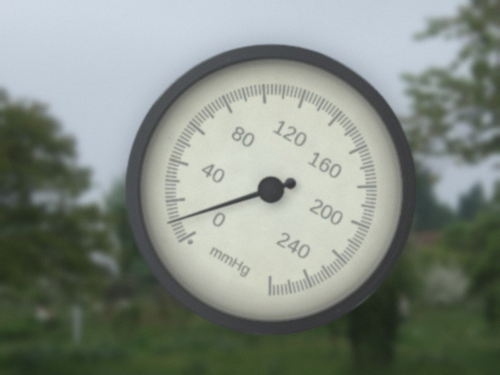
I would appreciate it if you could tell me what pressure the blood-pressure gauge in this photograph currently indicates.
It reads 10 mmHg
